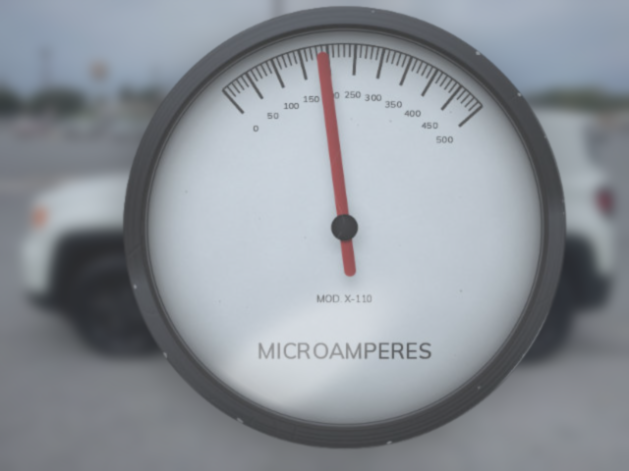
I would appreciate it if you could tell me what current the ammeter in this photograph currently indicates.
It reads 190 µA
